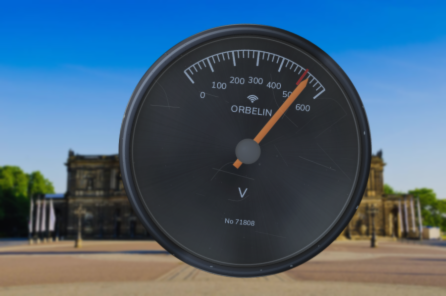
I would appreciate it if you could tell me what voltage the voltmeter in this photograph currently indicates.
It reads 520 V
